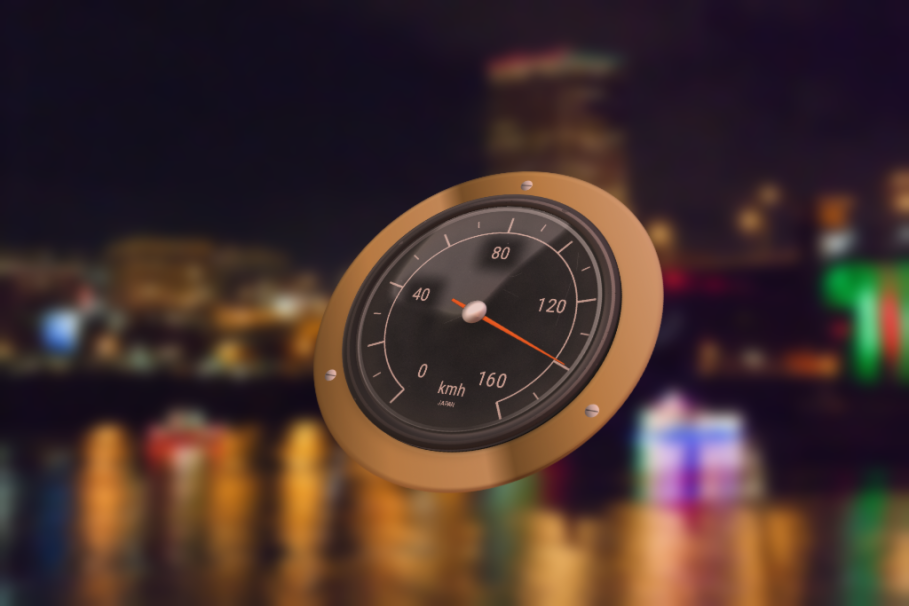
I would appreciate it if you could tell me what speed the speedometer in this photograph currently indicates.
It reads 140 km/h
